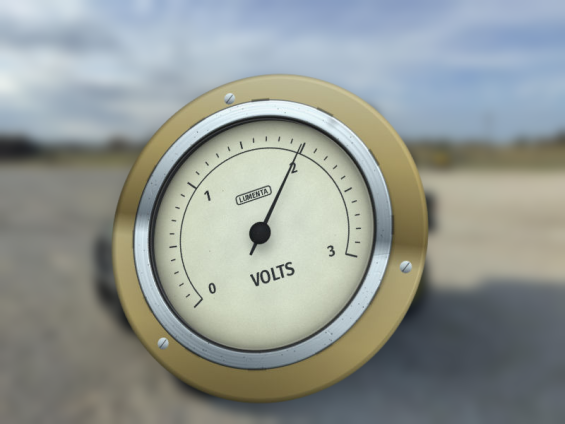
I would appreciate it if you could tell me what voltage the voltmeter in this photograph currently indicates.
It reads 2 V
